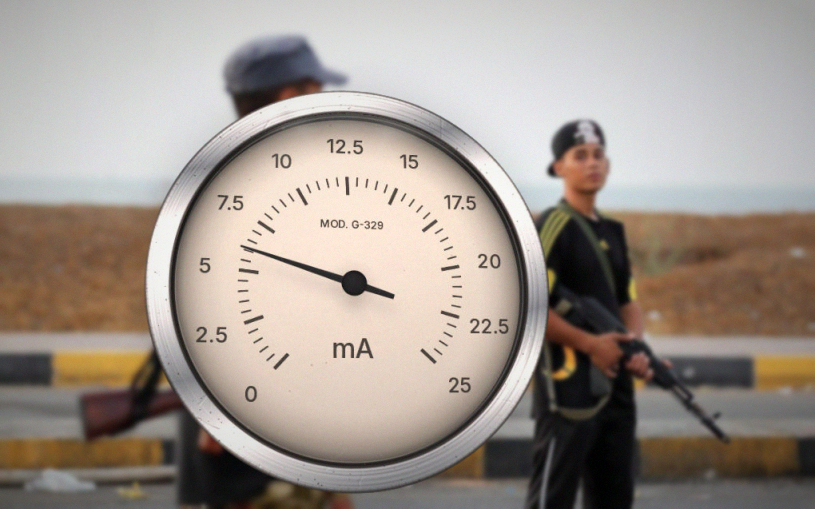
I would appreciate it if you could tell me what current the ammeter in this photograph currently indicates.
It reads 6 mA
